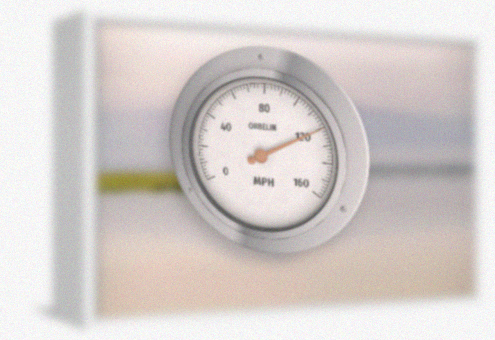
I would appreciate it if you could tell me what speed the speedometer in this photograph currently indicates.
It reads 120 mph
